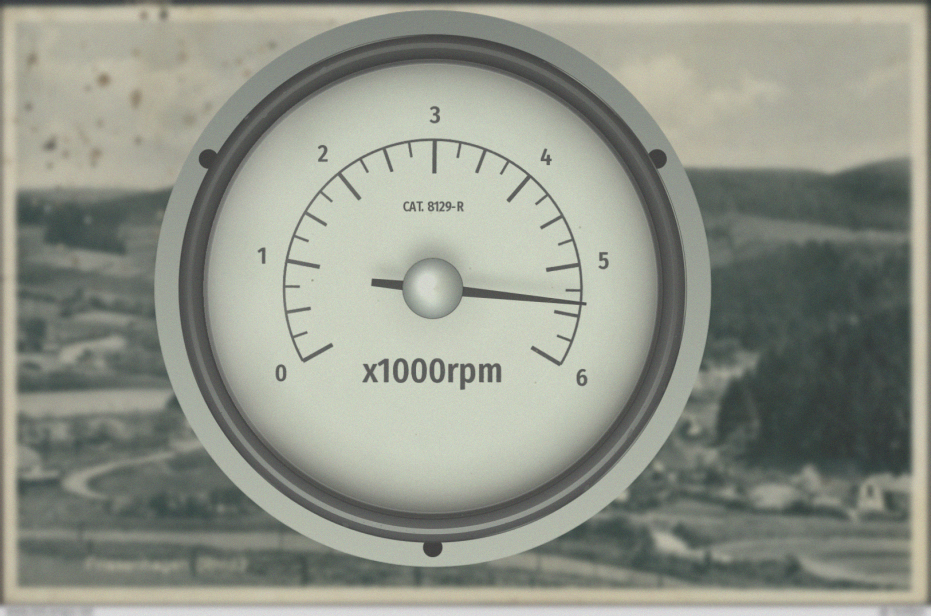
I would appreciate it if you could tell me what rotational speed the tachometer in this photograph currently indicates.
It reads 5375 rpm
